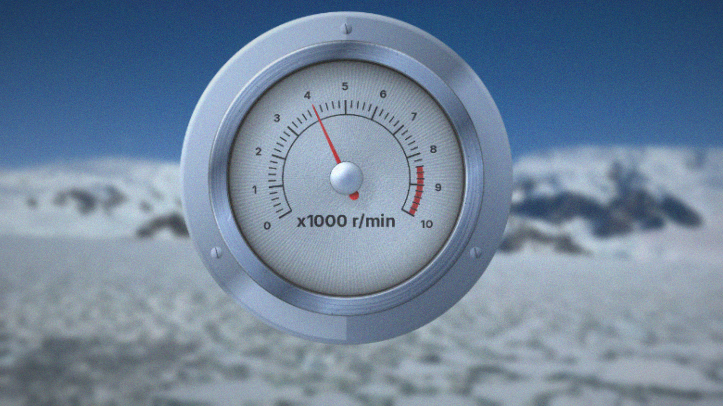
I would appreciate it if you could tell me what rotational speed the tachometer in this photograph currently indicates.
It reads 4000 rpm
